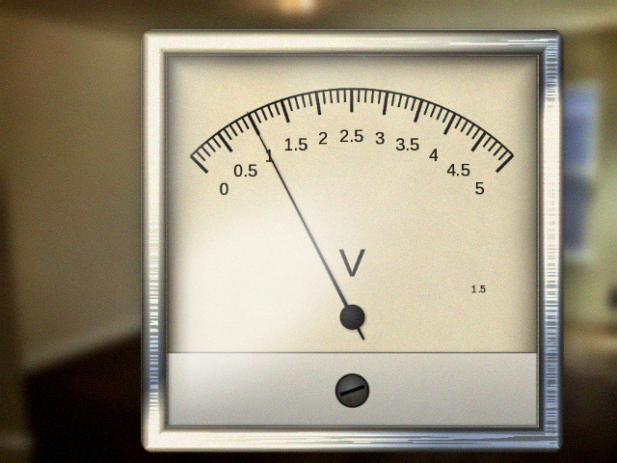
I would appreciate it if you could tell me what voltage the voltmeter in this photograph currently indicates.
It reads 1 V
